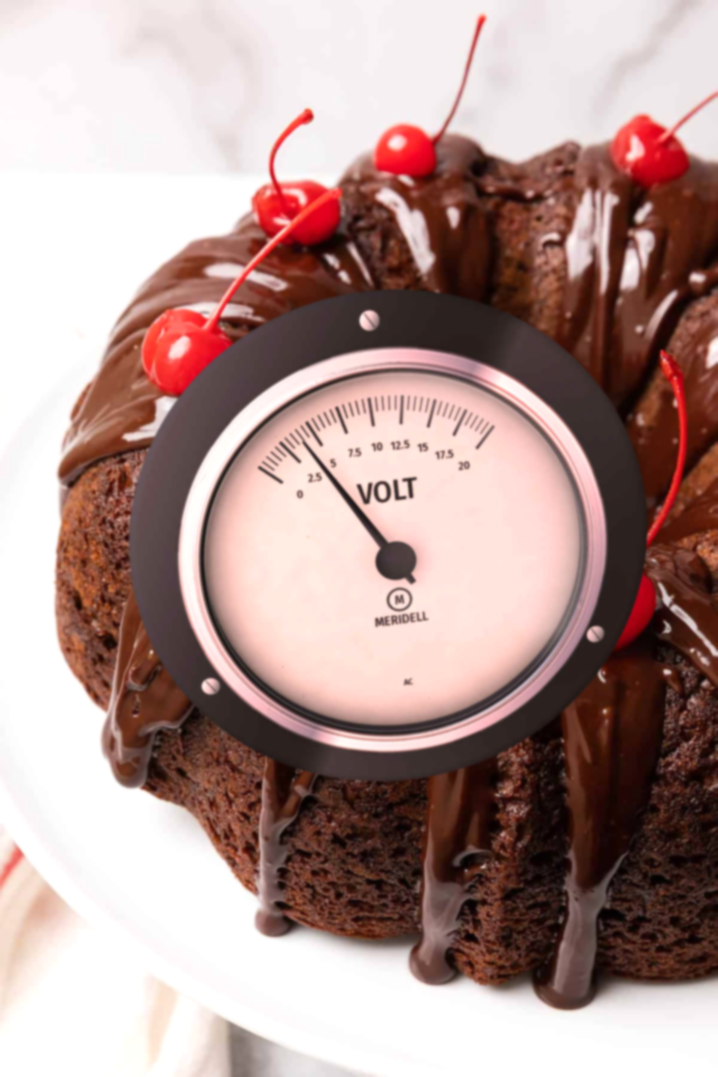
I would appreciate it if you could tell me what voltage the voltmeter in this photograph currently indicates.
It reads 4 V
